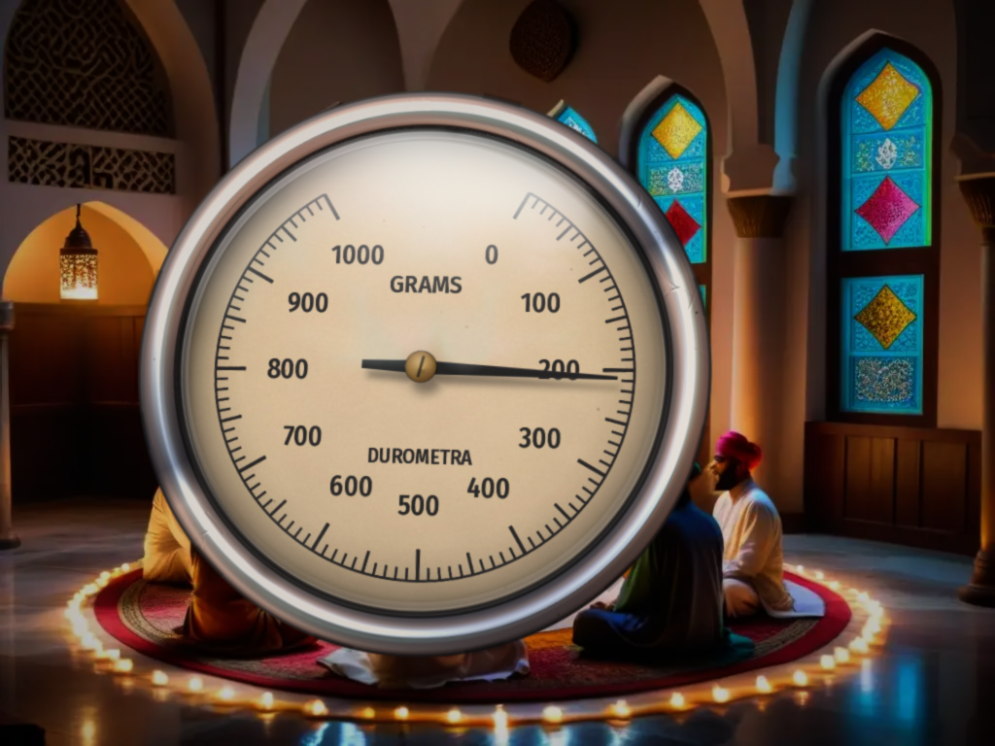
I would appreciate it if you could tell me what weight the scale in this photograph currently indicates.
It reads 210 g
